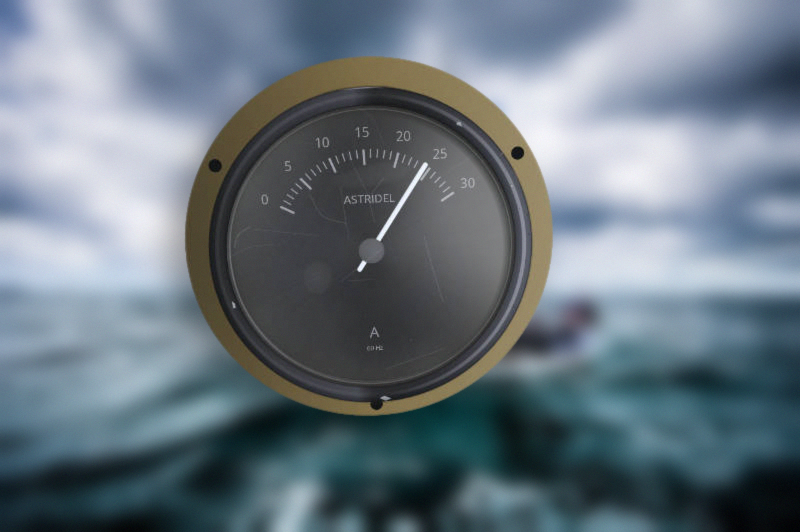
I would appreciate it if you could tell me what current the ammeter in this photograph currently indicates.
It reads 24 A
